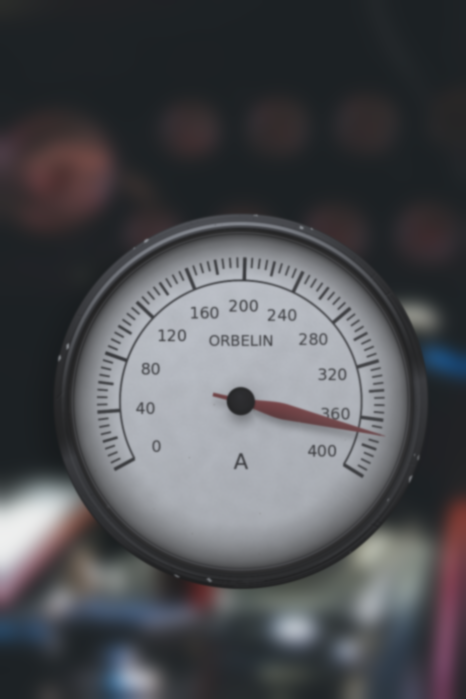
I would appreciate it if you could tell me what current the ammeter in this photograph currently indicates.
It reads 370 A
